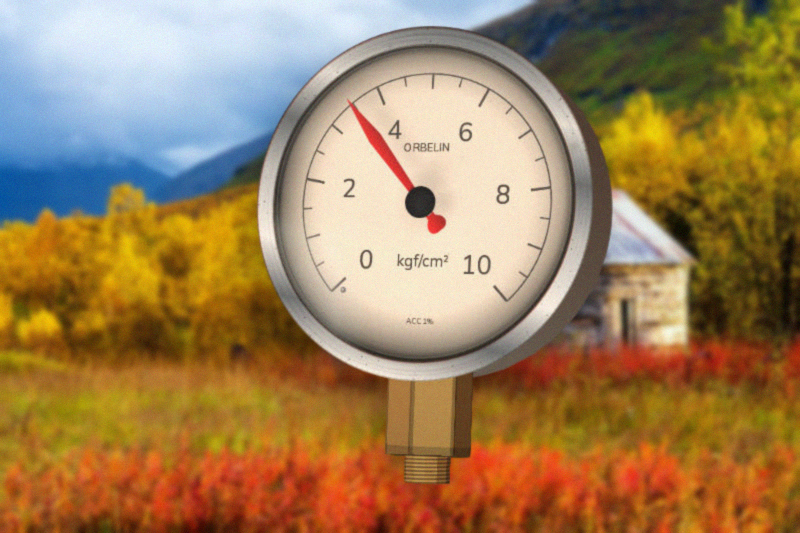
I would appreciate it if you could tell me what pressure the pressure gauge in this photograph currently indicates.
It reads 3.5 kg/cm²
